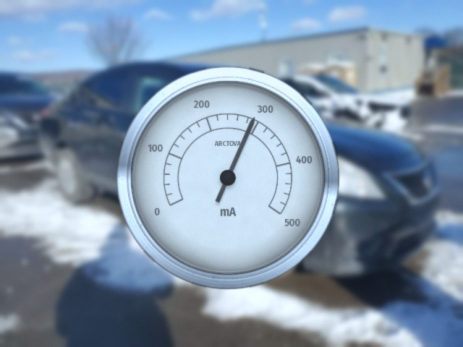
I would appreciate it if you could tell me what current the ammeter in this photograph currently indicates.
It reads 290 mA
